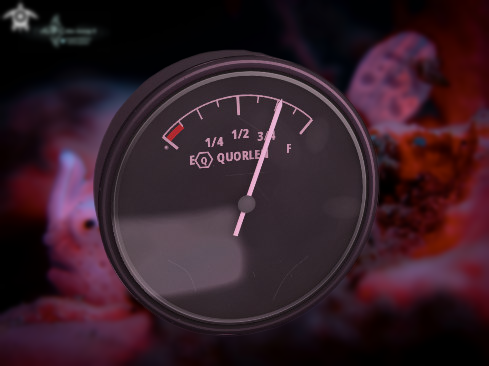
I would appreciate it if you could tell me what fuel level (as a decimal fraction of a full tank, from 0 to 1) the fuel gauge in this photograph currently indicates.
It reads 0.75
